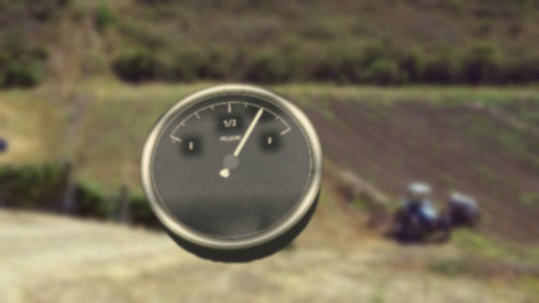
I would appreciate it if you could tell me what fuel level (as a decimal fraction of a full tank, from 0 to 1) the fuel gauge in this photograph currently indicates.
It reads 0.75
